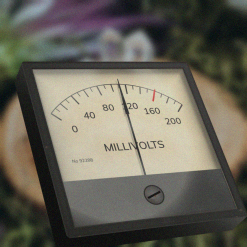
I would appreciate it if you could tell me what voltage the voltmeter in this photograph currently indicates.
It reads 110 mV
